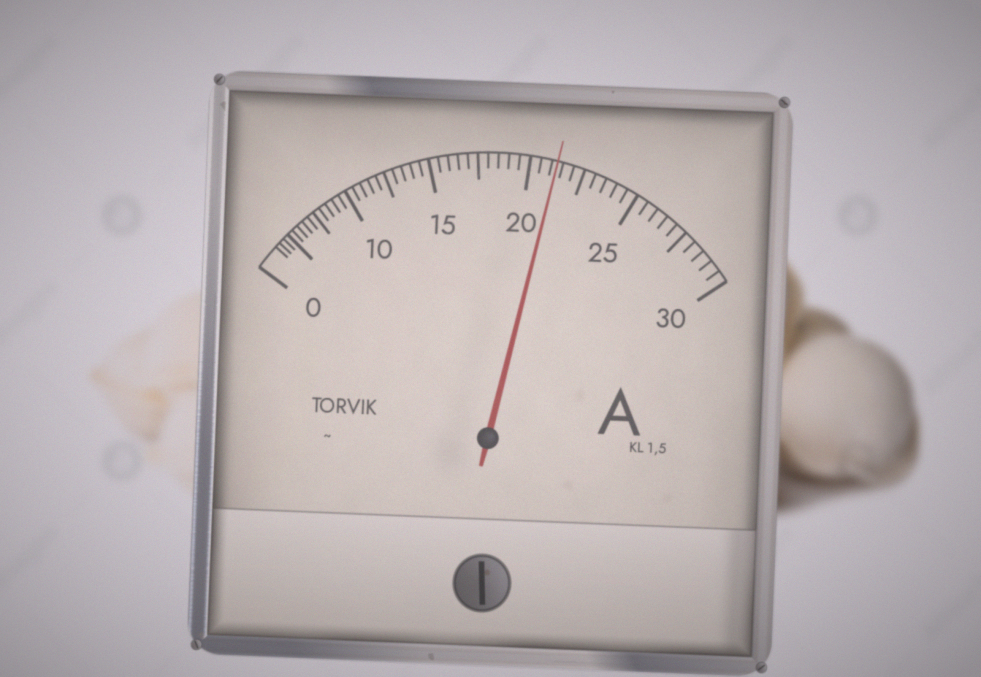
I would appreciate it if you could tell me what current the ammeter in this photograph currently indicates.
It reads 21.25 A
